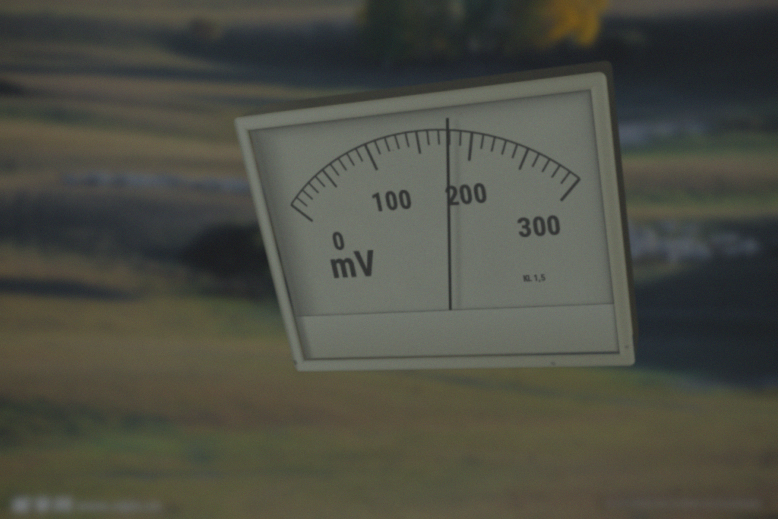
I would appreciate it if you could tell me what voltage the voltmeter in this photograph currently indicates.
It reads 180 mV
